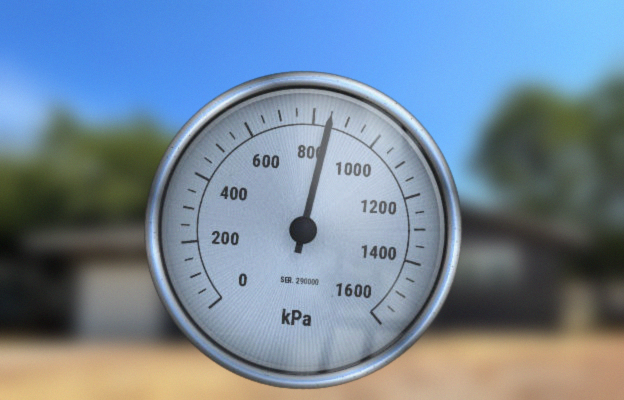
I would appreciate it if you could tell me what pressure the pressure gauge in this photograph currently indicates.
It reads 850 kPa
